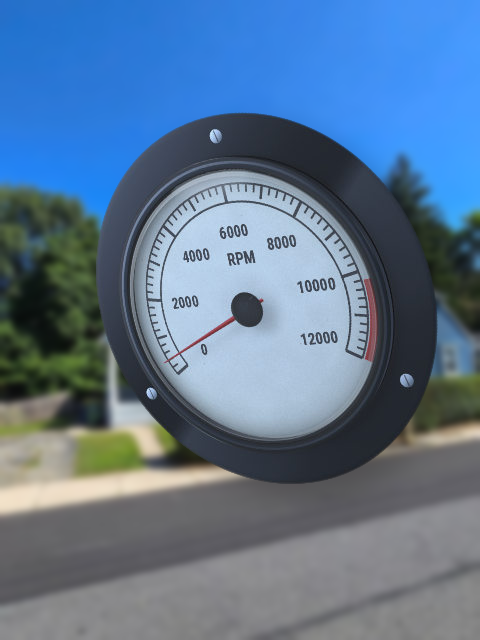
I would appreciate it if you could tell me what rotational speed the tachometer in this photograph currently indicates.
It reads 400 rpm
